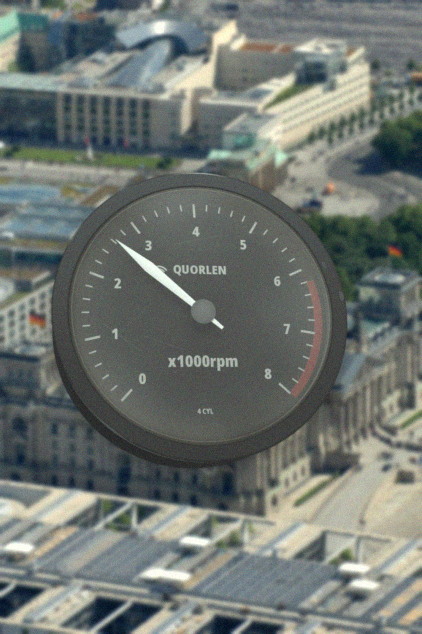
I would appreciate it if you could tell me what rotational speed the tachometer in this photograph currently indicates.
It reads 2600 rpm
